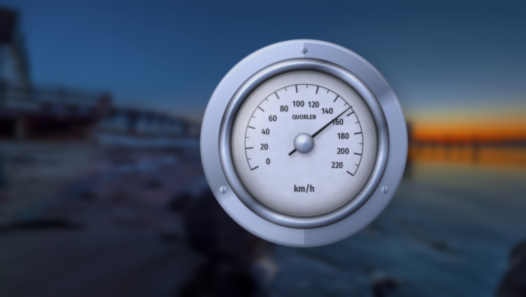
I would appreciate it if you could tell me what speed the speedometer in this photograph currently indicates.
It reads 155 km/h
